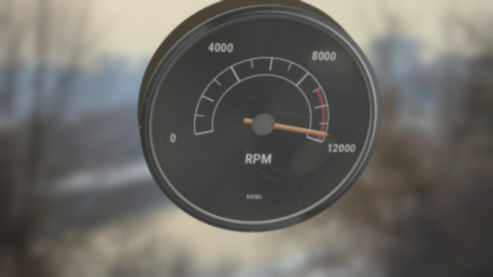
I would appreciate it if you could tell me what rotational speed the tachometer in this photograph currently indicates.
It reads 11500 rpm
